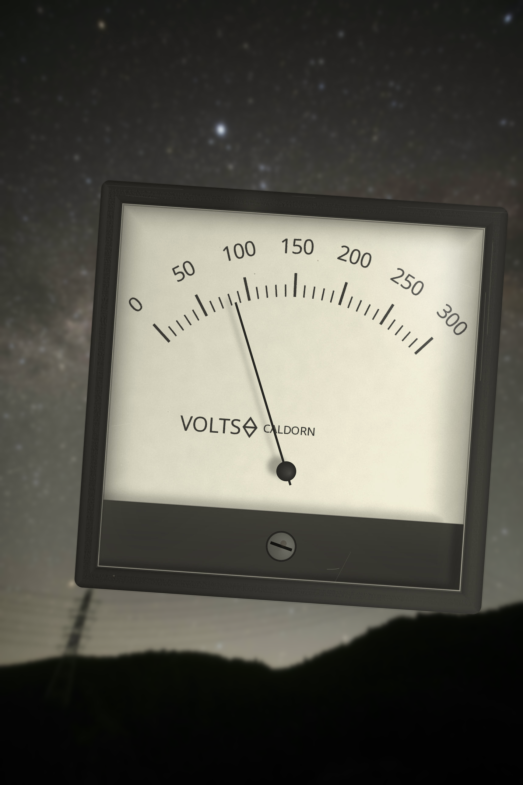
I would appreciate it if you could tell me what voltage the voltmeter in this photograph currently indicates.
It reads 85 V
